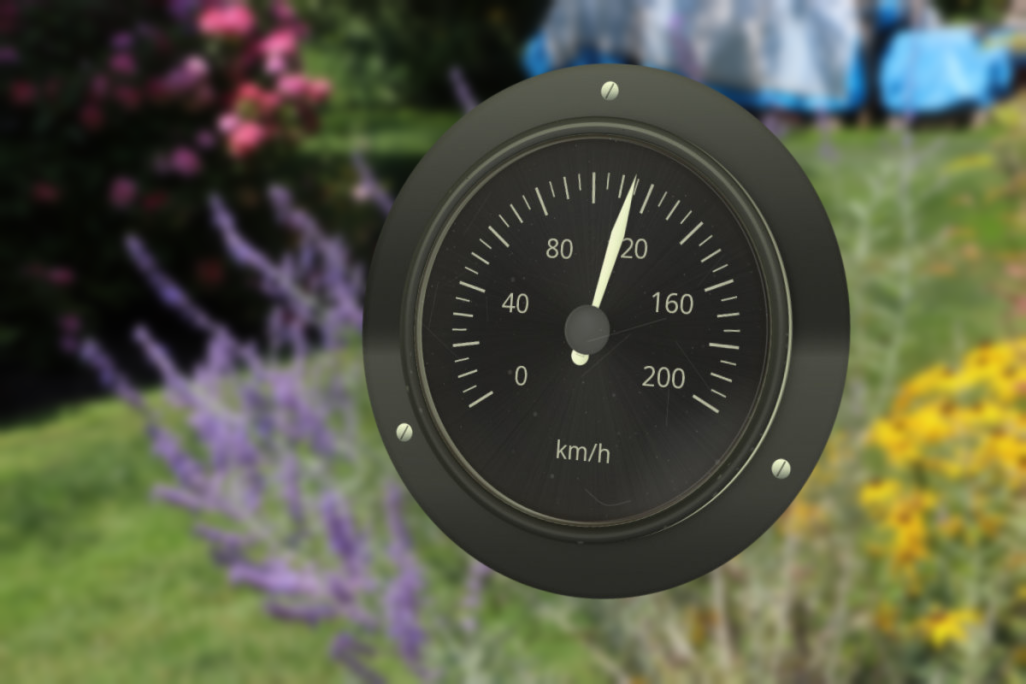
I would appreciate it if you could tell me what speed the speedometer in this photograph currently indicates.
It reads 115 km/h
